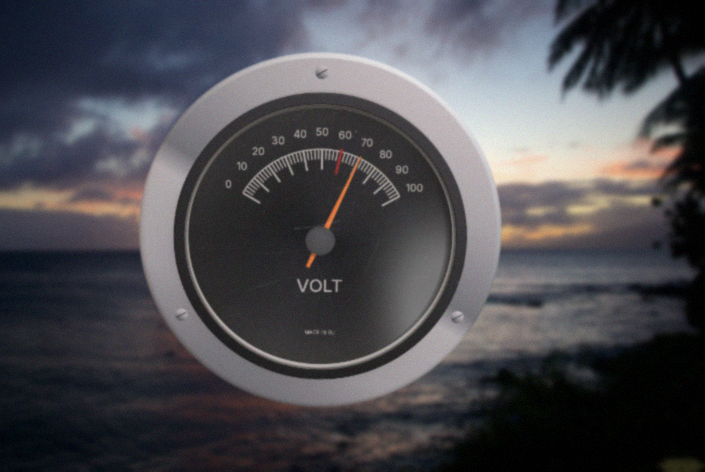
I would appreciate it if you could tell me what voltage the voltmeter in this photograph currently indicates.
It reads 70 V
